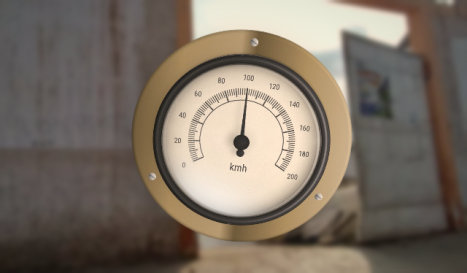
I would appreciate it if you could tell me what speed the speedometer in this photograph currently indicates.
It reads 100 km/h
